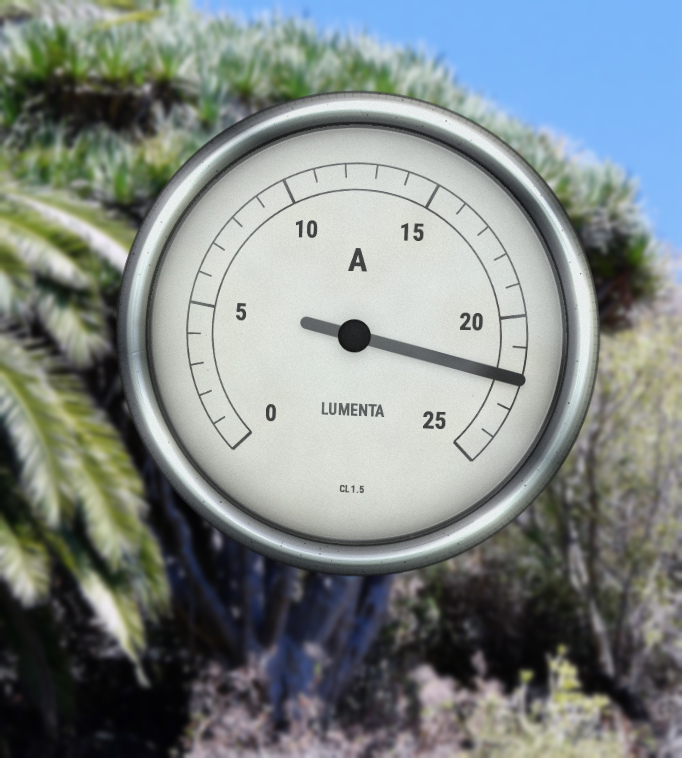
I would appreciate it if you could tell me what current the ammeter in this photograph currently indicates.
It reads 22 A
